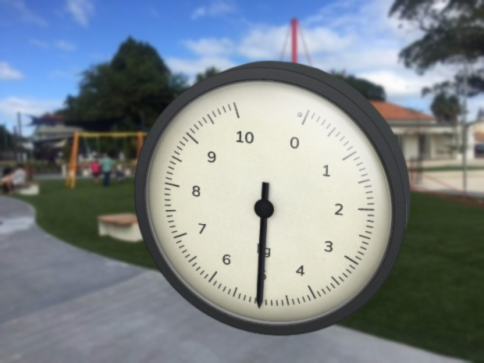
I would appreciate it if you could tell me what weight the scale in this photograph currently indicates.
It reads 5 kg
